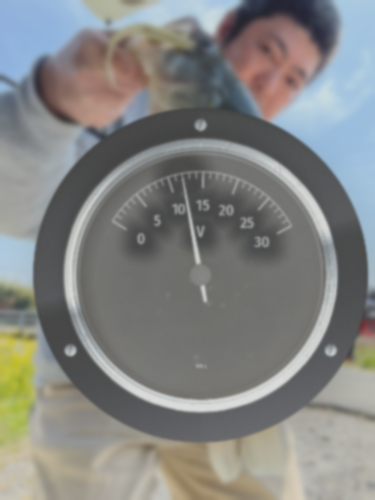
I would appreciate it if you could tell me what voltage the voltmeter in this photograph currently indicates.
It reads 12 V
